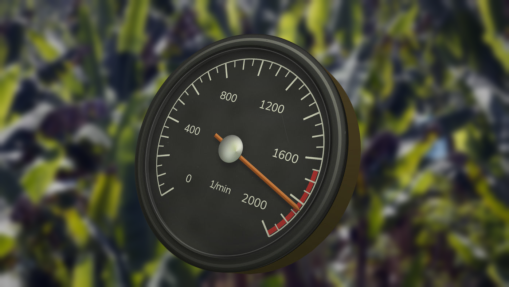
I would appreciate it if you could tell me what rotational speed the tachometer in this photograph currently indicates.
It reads 1825 rpm
